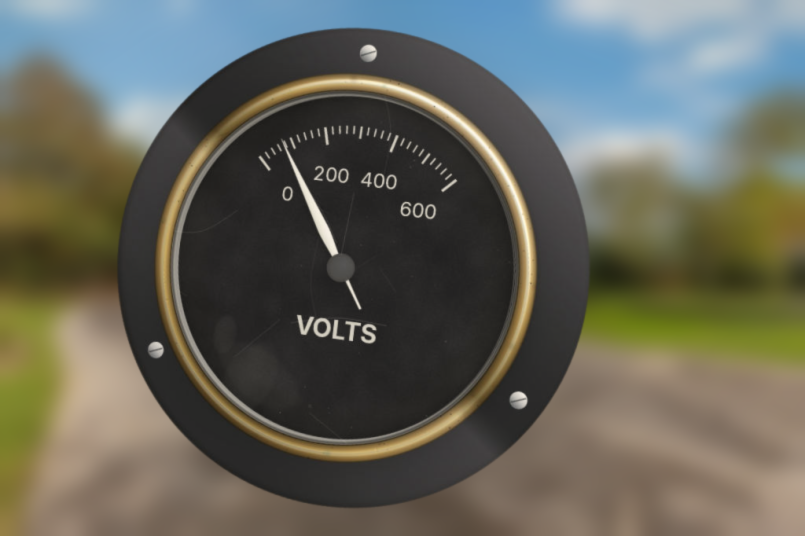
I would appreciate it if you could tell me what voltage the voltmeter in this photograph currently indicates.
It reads 80 V
